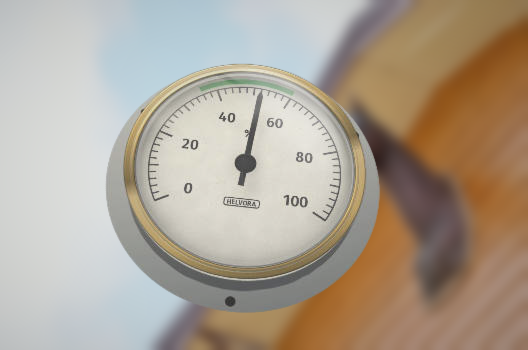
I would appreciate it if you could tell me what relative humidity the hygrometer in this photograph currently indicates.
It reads 52 %
